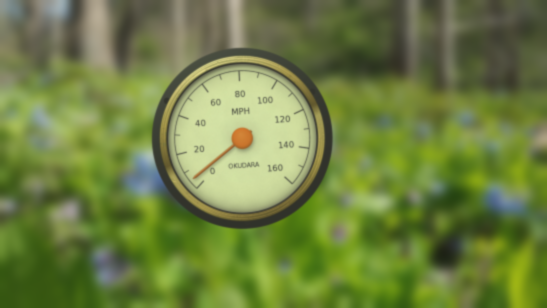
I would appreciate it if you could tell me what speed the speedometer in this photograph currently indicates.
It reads 5 mph
